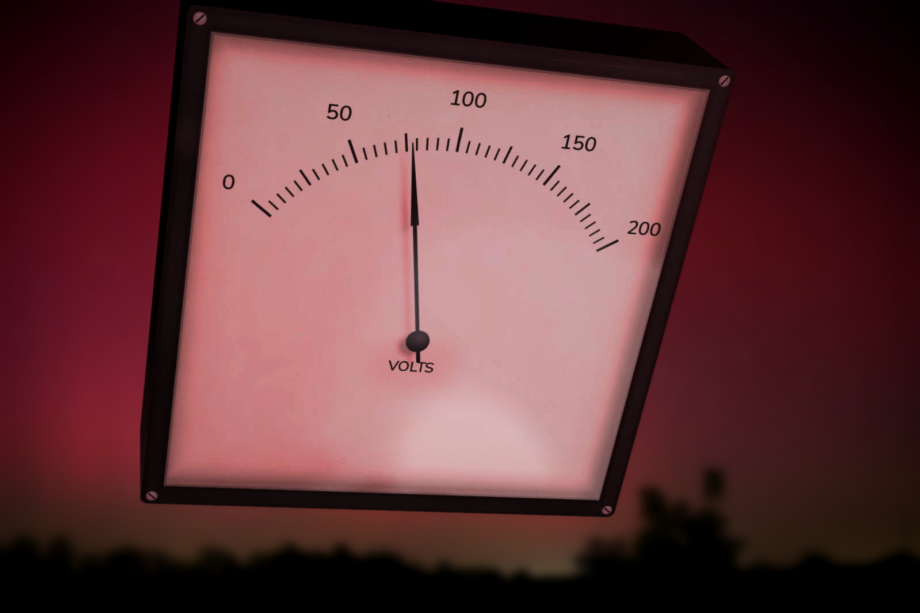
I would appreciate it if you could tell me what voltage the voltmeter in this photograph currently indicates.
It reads 77.5 V
